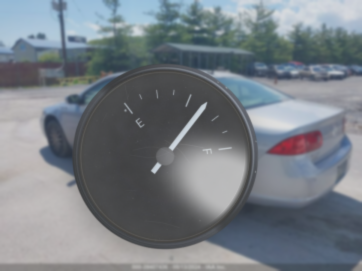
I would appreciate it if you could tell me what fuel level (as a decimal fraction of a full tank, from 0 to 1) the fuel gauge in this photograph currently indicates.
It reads 0.625
